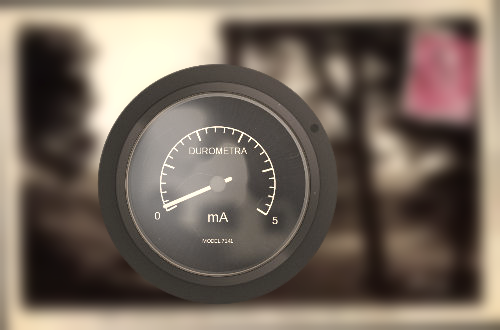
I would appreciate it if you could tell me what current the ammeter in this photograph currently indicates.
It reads 0.1 mA
